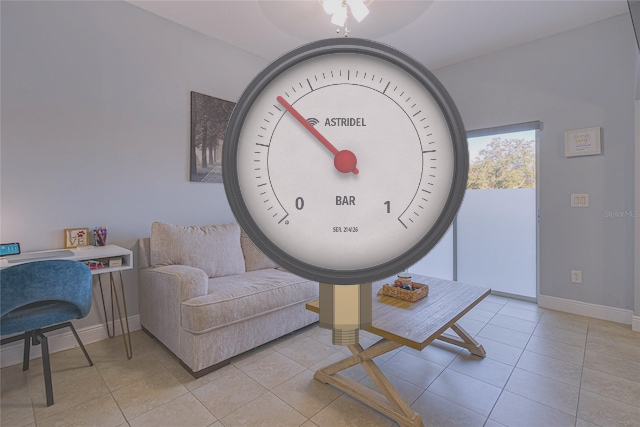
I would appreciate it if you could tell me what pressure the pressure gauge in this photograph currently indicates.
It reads 0.32 bar
